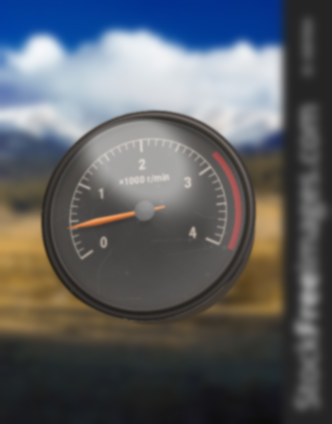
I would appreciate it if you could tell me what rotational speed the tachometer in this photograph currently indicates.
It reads 400 rpm
